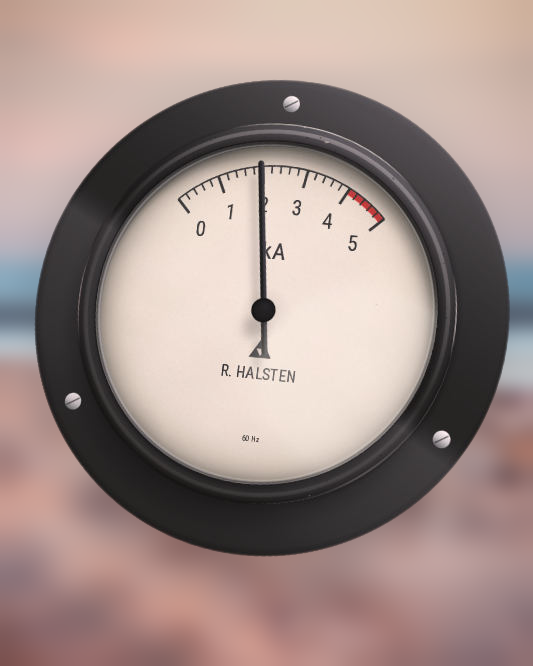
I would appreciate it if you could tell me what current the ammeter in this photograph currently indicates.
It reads 2 kA
